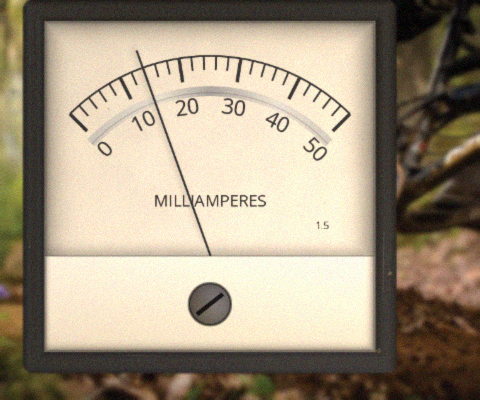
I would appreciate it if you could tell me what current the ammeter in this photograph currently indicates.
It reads 14 mA
